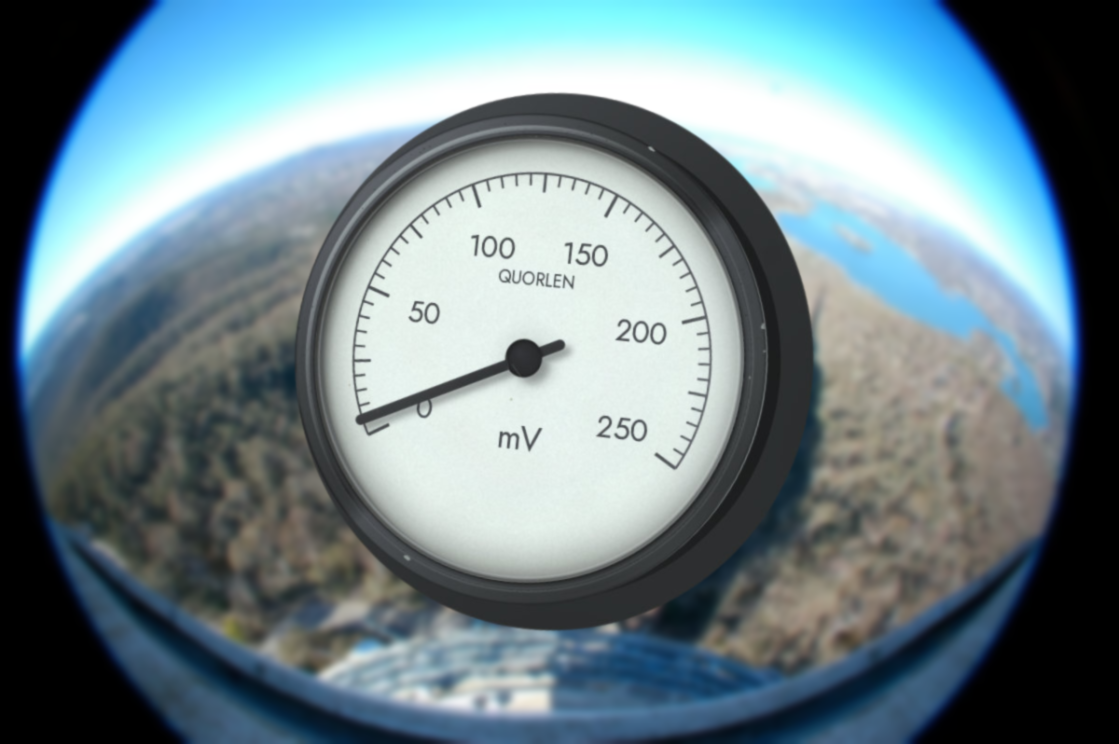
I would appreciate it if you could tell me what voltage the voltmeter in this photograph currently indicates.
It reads 5 mV
